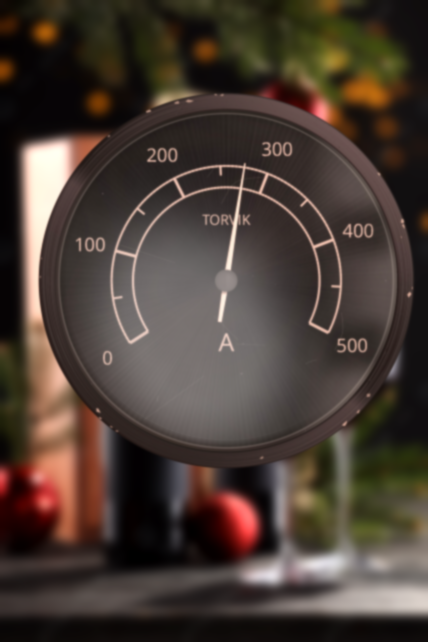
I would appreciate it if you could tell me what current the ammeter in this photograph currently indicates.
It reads 275 A
